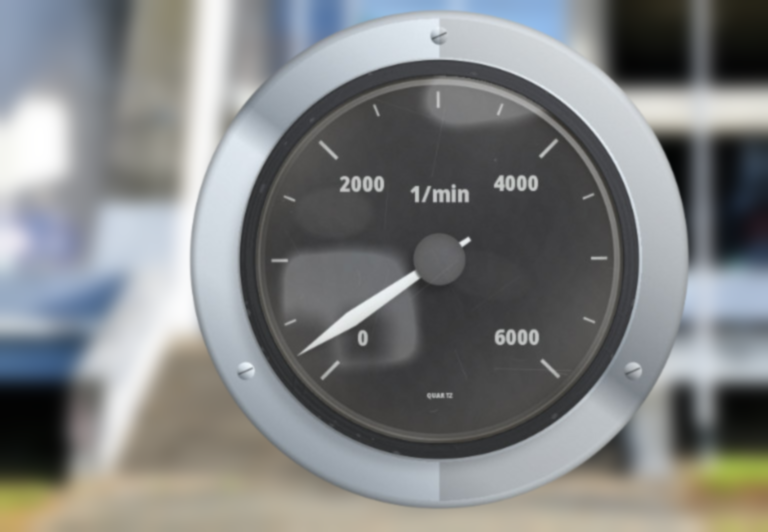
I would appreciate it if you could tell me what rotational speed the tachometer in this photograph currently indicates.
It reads 250 rpm
